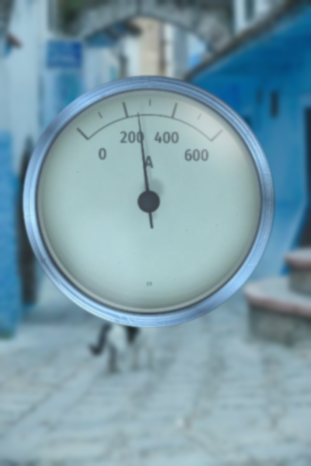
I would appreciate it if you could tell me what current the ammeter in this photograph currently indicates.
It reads 250 A
